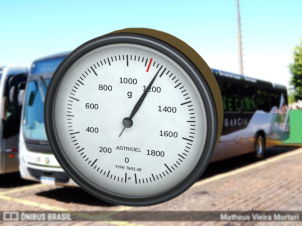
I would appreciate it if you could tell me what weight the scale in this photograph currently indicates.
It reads 1180 g
